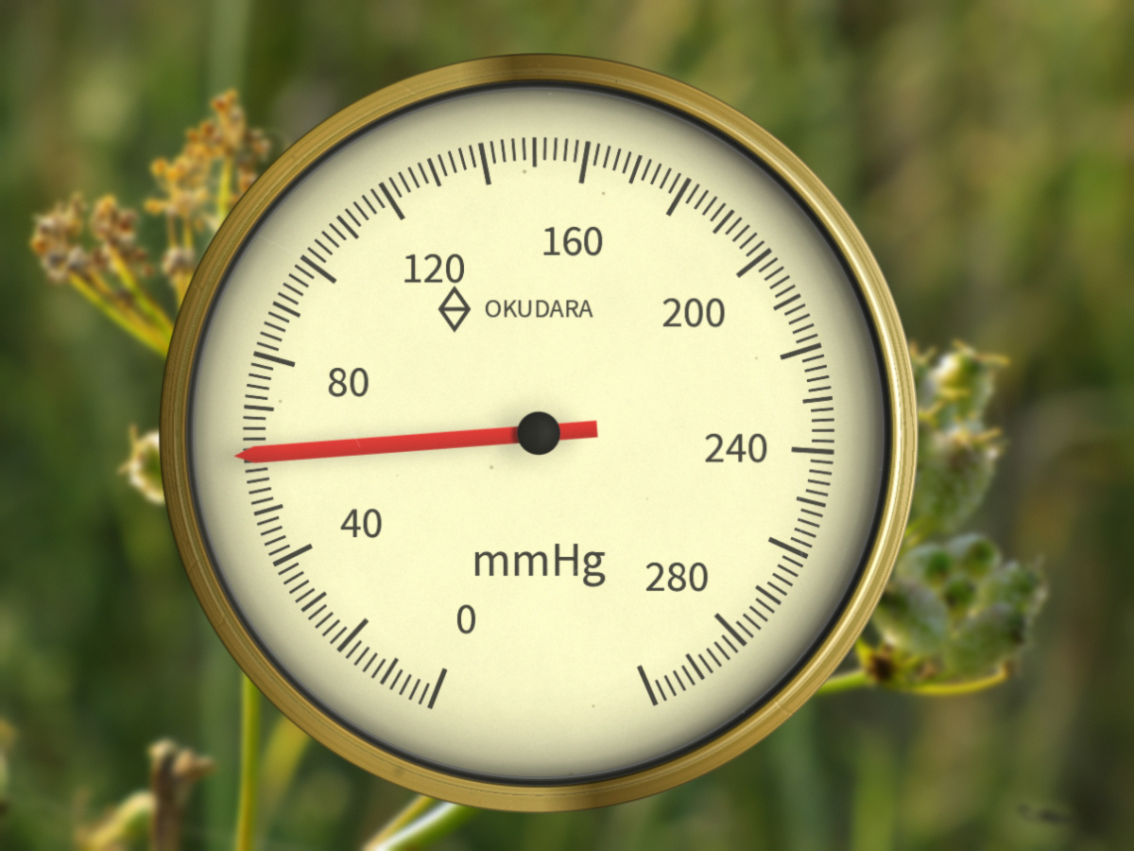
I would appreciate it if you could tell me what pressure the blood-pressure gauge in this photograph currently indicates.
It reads 61 mmHg
